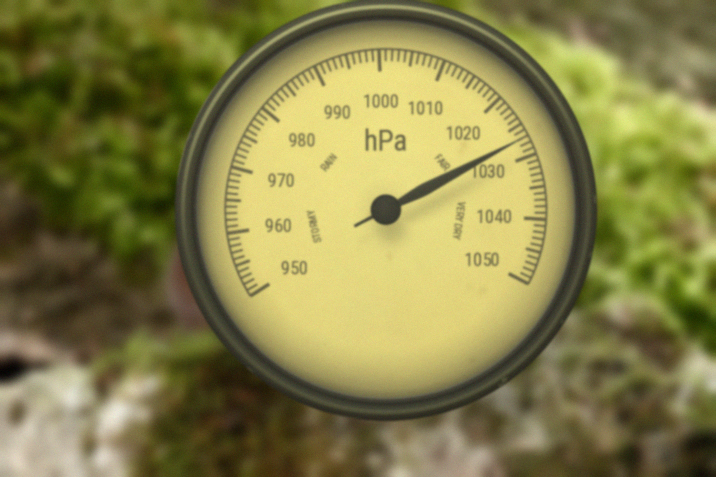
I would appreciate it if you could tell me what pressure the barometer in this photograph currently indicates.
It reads 1027 hPa
